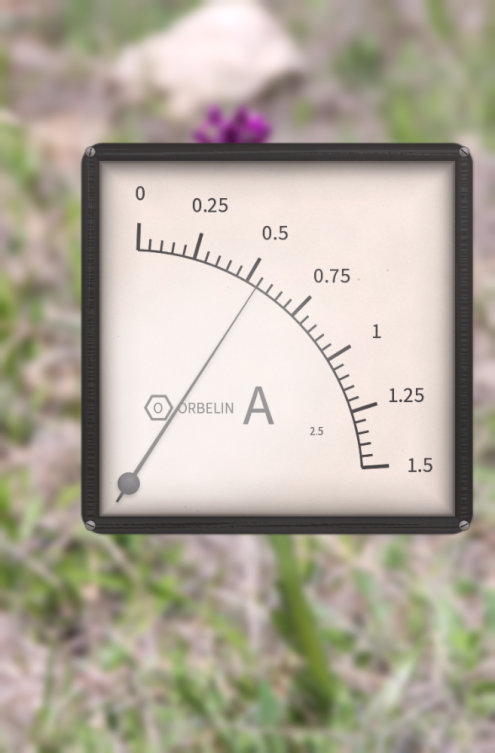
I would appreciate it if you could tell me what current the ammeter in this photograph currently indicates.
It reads 0.55 A
